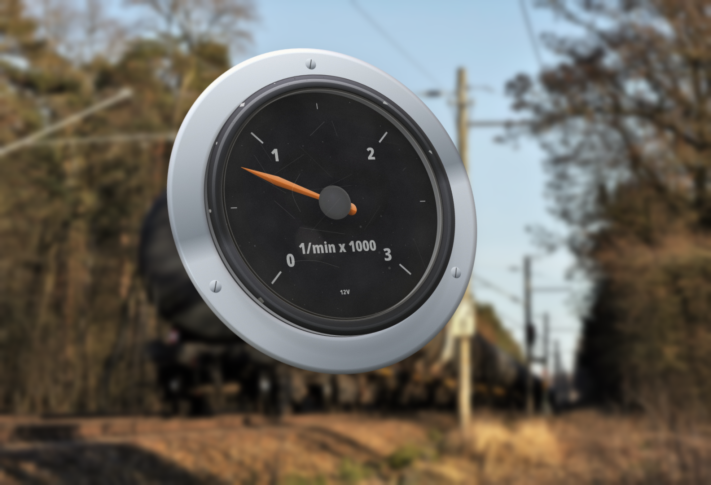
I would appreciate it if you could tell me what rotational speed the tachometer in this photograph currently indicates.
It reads 750 rpm
